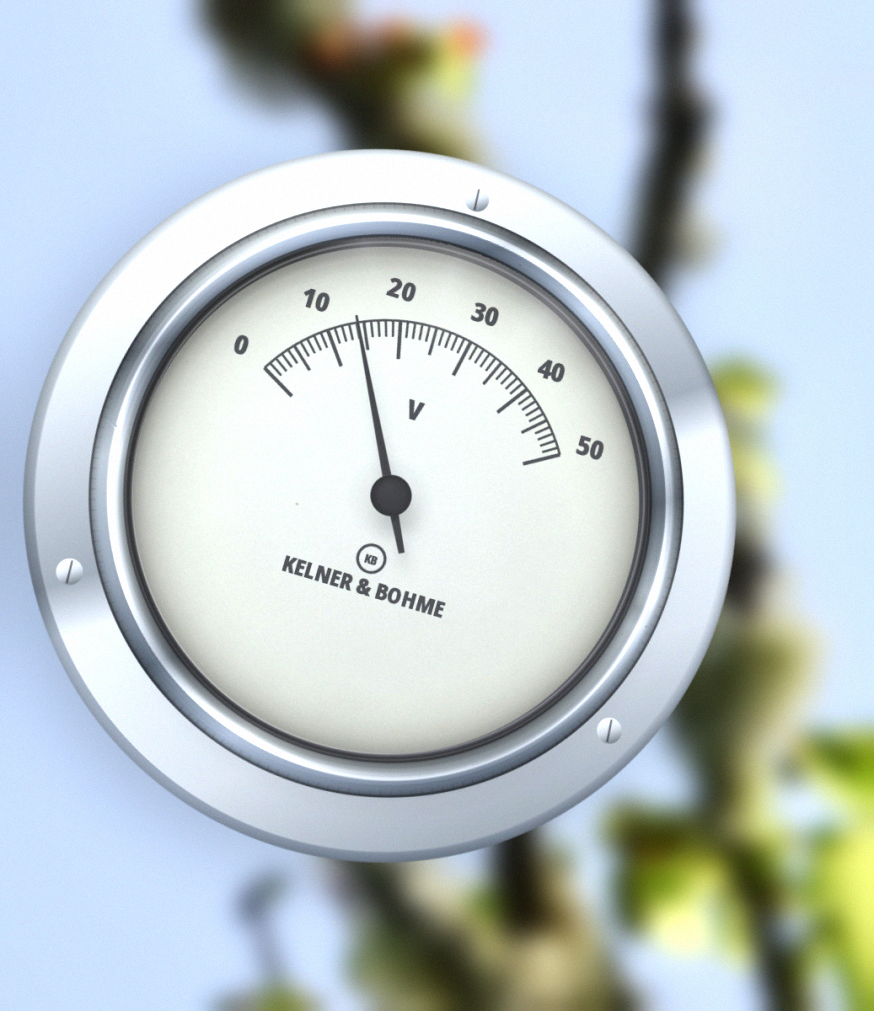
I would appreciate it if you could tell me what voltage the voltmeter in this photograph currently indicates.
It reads 14 V
